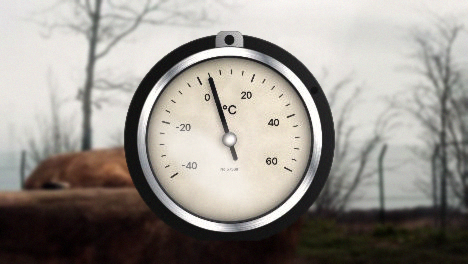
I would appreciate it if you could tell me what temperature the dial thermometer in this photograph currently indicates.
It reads 4 °C
